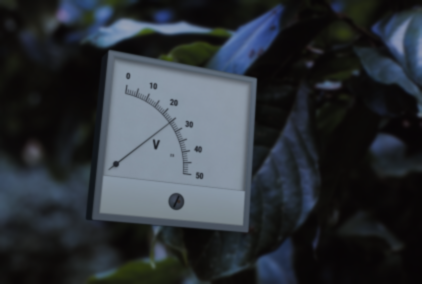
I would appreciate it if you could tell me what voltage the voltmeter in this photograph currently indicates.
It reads 25 V
